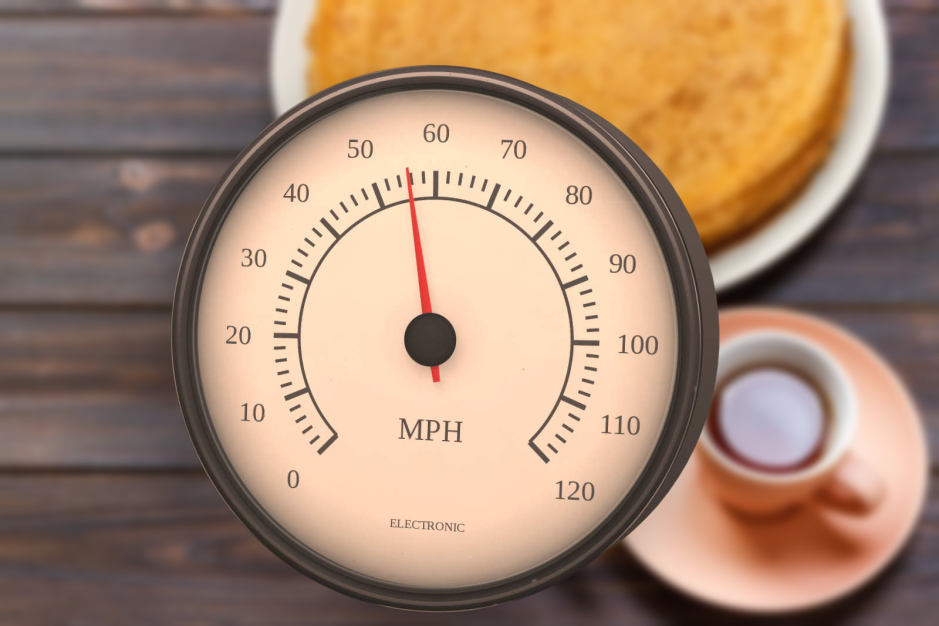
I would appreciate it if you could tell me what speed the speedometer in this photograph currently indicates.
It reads 56 mph
